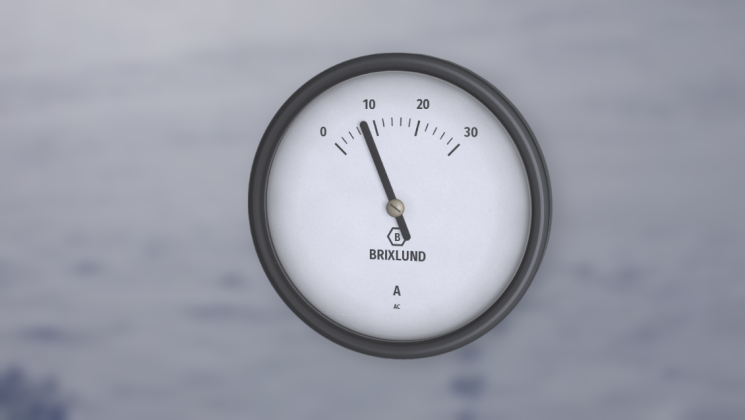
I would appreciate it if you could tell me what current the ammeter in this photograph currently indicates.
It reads 8 A
